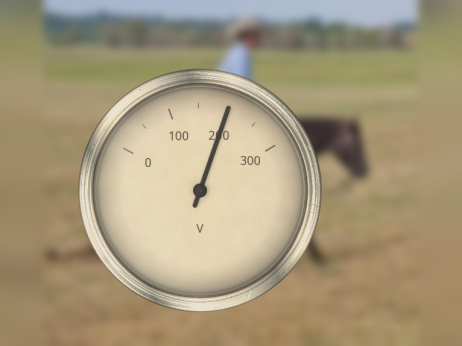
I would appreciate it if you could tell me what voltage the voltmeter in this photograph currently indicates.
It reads 200 V
